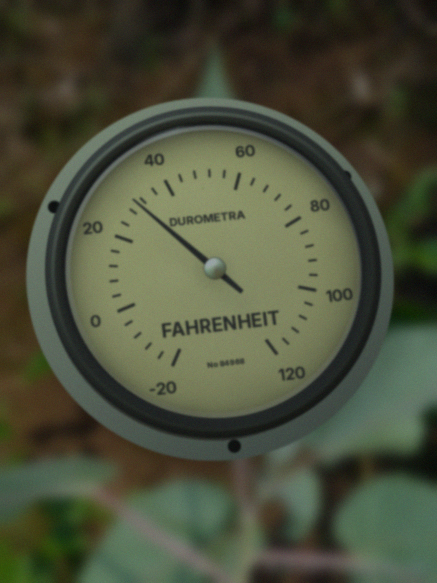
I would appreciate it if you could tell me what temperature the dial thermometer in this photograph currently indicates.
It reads 30 °F
